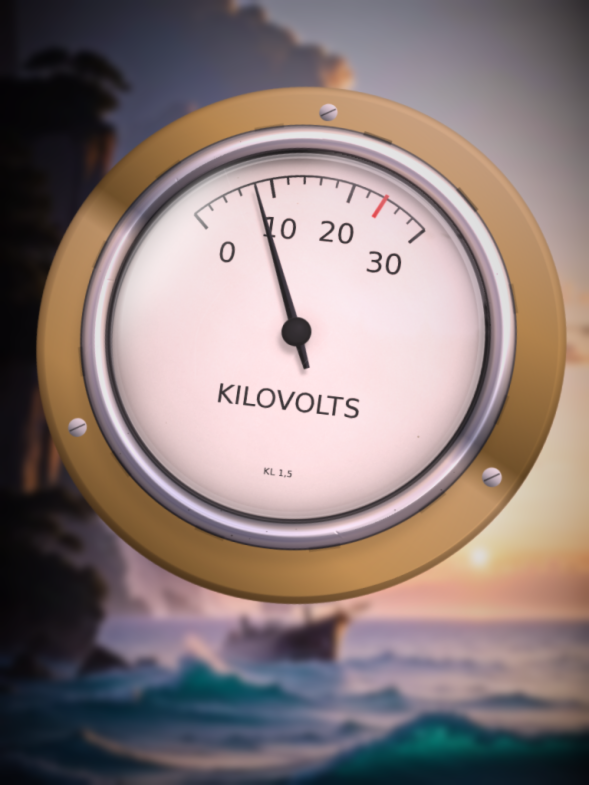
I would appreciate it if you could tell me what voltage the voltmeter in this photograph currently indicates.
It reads 8 kV
